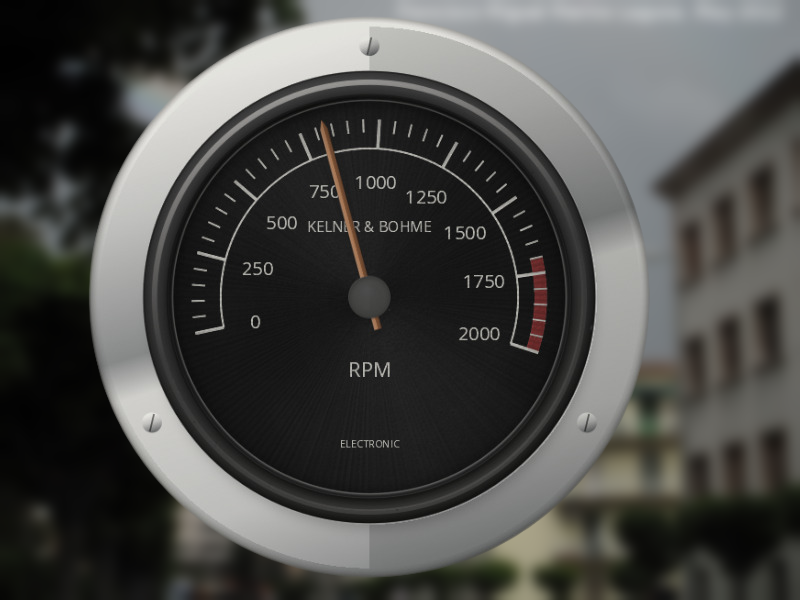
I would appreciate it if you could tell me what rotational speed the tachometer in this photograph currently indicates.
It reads 825 rpm
